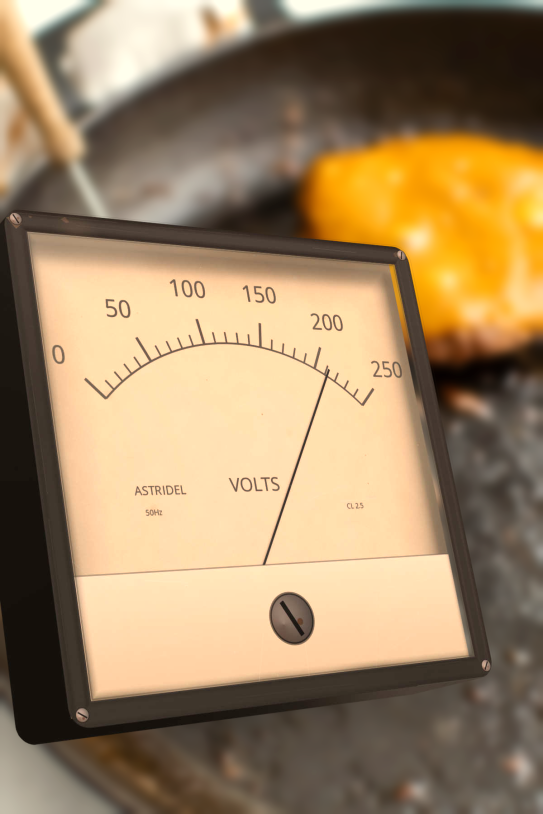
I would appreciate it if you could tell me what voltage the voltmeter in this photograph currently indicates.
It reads 210 V
